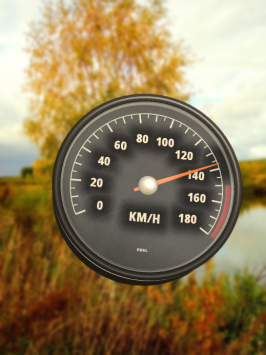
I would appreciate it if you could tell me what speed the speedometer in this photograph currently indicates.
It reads 137.5 km/h
